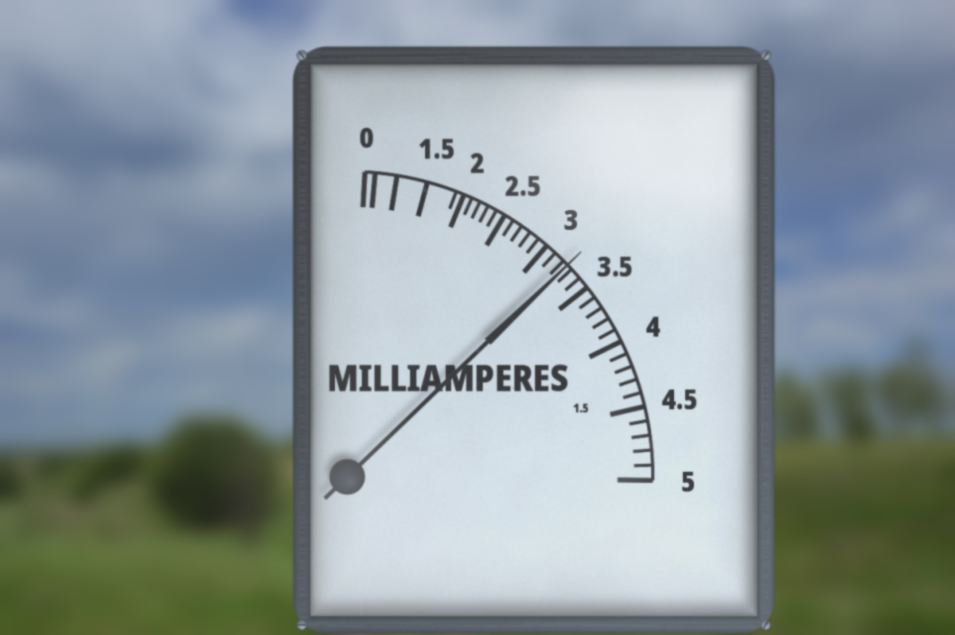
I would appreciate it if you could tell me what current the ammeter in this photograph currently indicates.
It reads 3.25 mA
